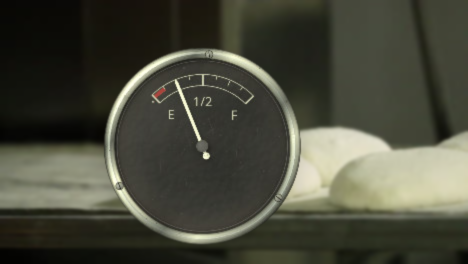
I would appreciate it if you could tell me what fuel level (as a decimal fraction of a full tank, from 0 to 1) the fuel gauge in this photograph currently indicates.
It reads 0.25
